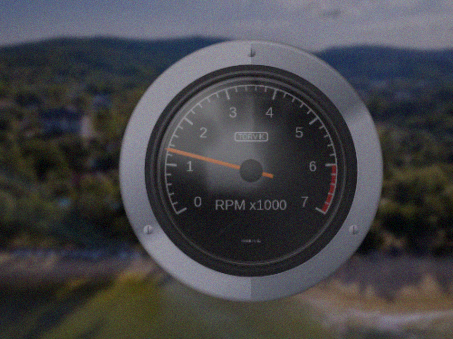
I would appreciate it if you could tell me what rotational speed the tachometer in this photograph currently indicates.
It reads 1300 rpm
